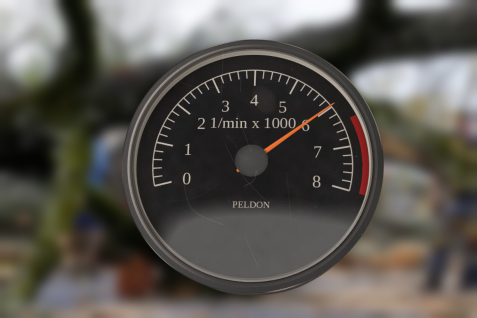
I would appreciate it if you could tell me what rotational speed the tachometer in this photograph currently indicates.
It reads 6000 rpm
